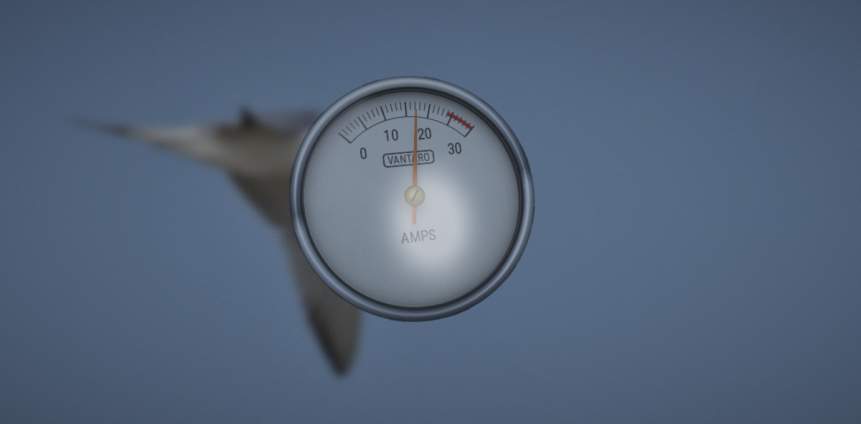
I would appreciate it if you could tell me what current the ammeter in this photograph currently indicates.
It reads 17 A
